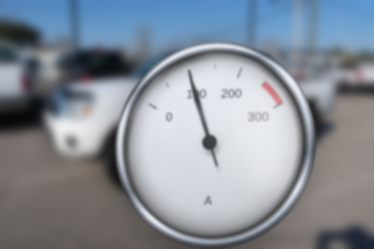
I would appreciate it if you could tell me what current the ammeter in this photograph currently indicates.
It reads 100 A
